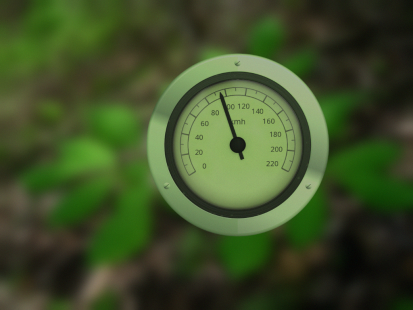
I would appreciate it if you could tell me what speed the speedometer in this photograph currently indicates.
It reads 95 km/h
